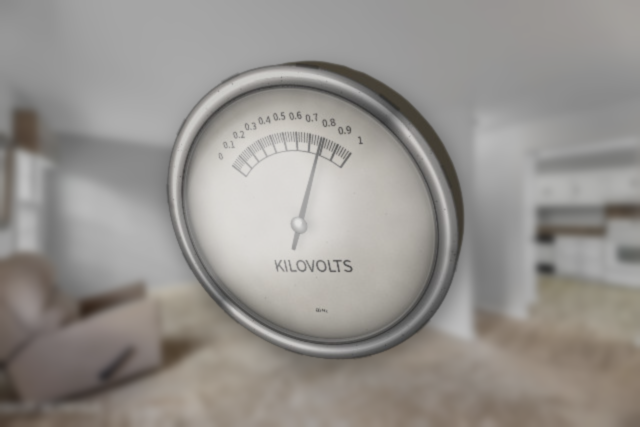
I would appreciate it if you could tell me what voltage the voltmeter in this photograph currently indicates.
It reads 0.8 kV
